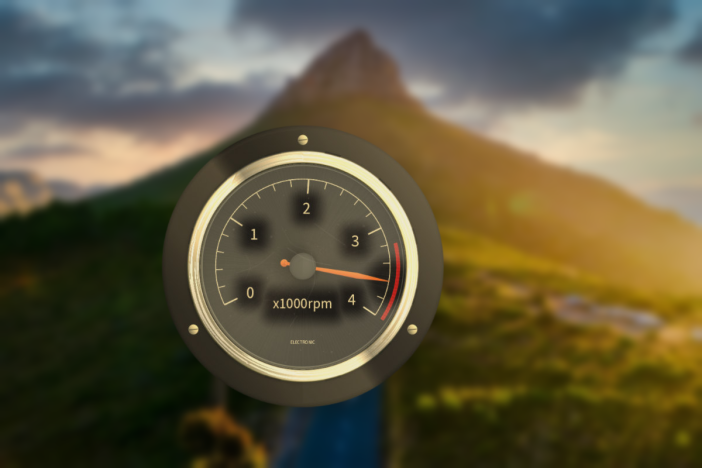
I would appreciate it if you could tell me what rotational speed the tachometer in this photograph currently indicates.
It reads 3600 rpm
